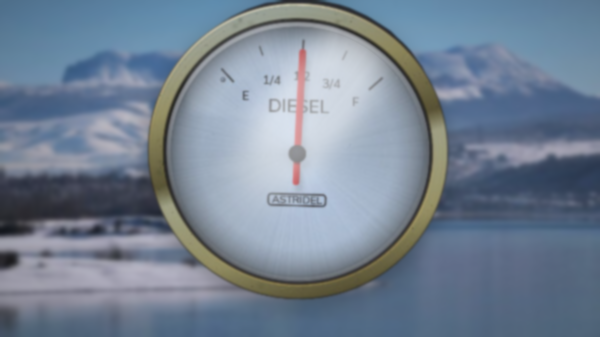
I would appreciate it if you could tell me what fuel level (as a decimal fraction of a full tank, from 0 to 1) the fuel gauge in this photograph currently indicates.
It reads 0.5
